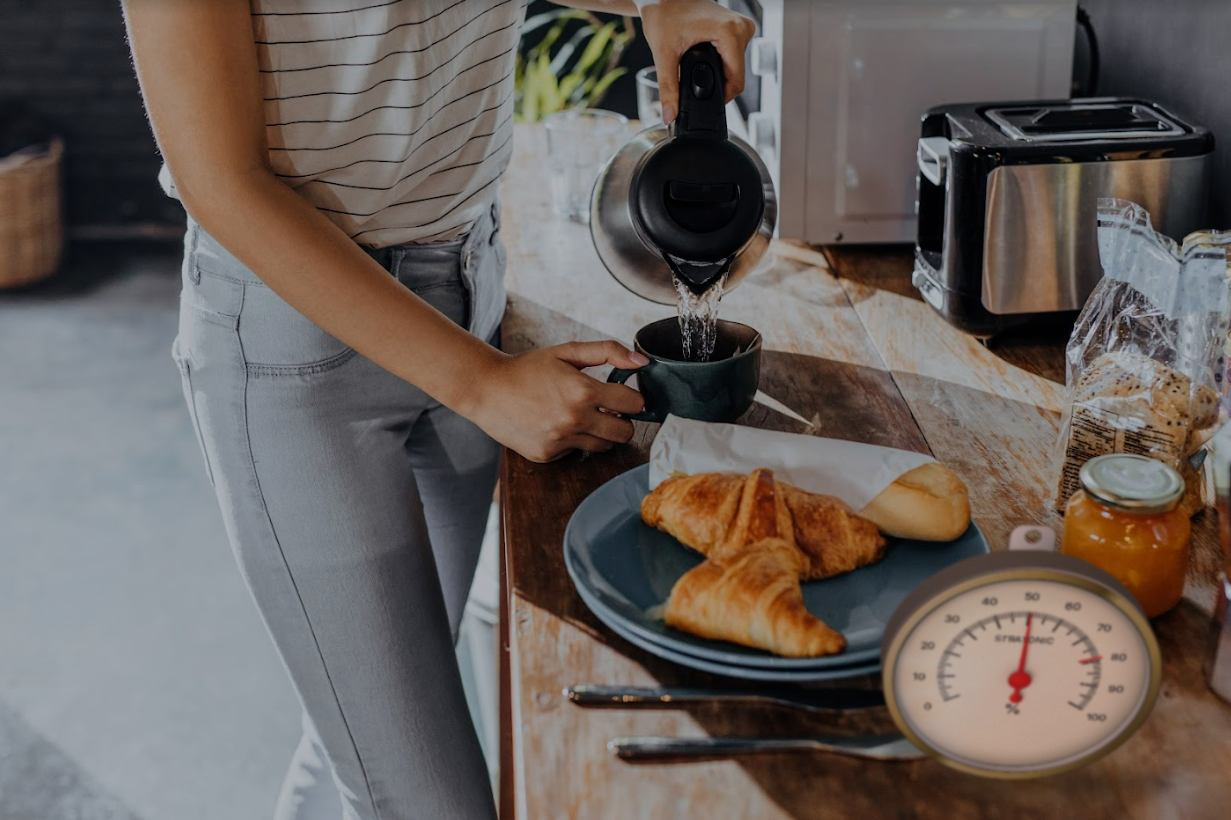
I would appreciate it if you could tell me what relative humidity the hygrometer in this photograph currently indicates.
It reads 50 %
